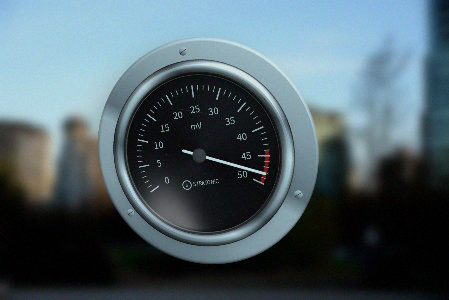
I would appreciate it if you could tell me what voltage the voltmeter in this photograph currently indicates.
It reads 48 mV
